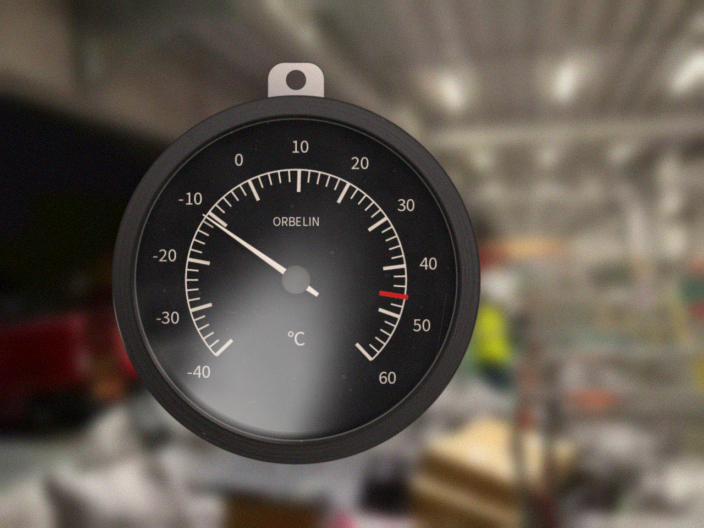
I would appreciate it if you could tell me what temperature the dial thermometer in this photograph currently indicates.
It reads -11 °C
